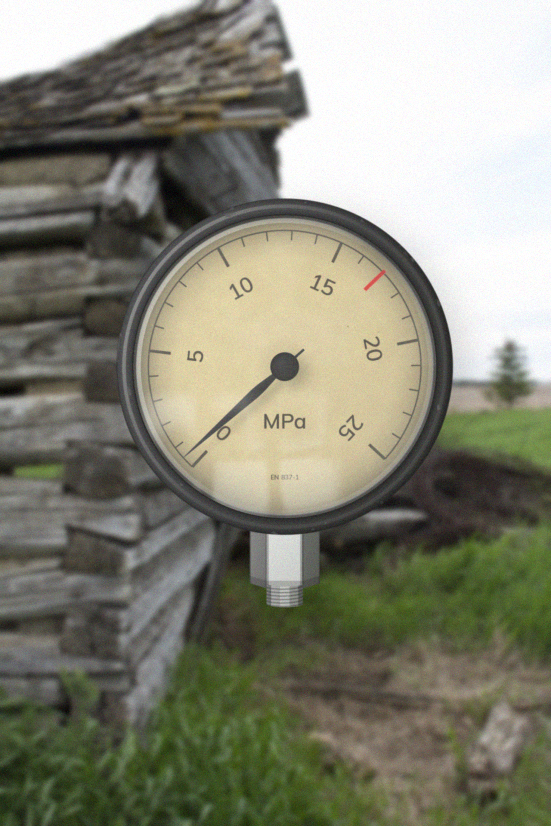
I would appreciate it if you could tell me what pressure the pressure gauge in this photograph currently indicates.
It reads 0.5 MPa
